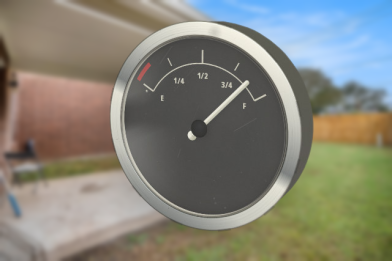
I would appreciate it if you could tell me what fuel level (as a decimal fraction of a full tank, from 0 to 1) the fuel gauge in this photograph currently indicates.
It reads 0.875
